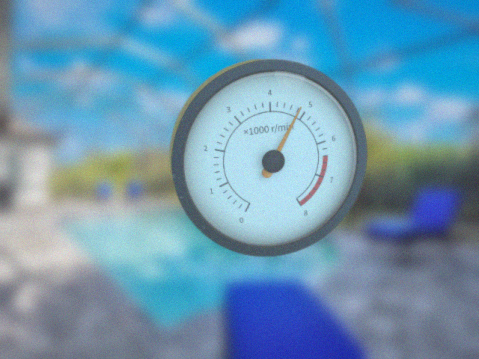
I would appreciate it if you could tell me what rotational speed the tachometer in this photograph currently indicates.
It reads 4800 rpm
